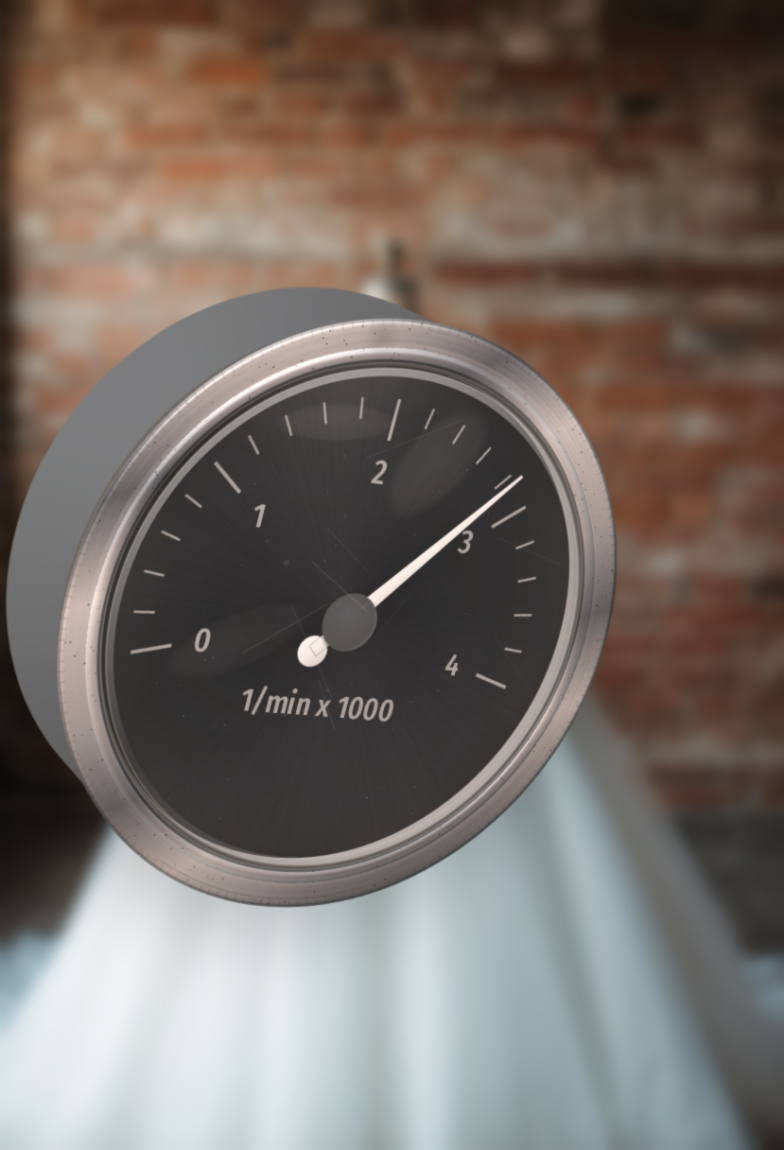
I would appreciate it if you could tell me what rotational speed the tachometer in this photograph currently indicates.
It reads 2800 rpm
